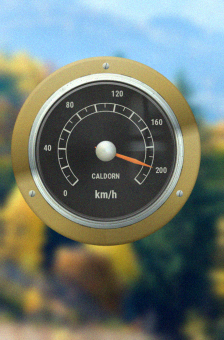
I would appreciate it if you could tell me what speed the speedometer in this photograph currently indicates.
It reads 200 km/h
